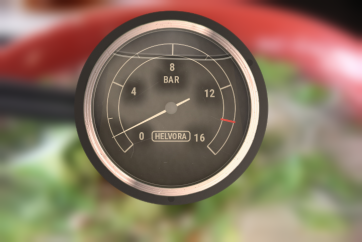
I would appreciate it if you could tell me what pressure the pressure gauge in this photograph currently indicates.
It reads 1 bar
